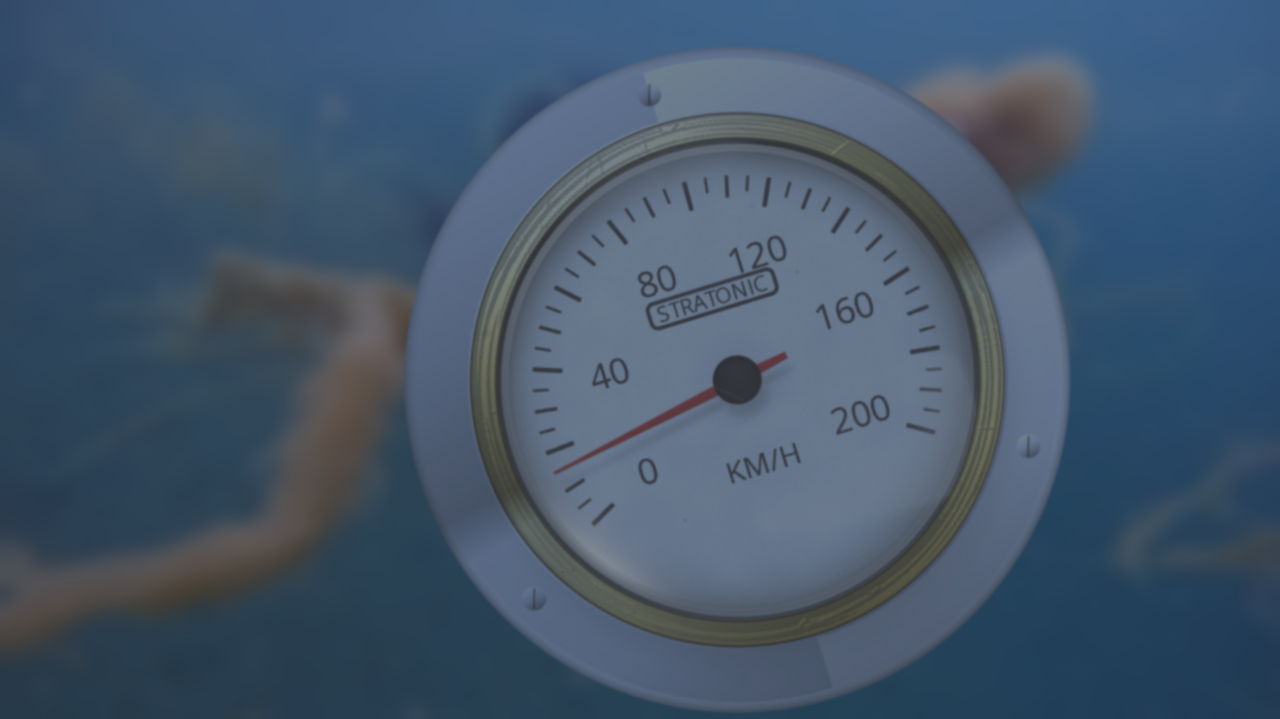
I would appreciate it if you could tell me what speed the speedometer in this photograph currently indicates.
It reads 15 km/h
